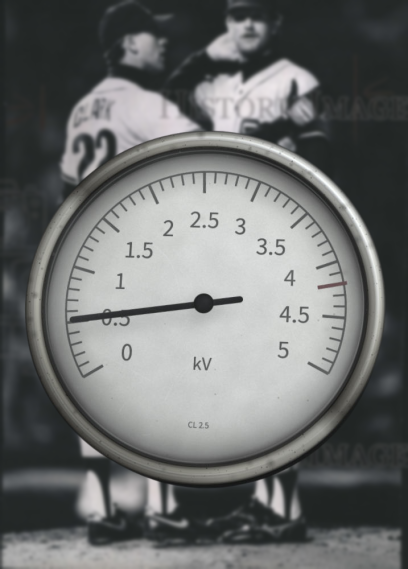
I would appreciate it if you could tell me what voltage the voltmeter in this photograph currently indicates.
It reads 0.5 kV
